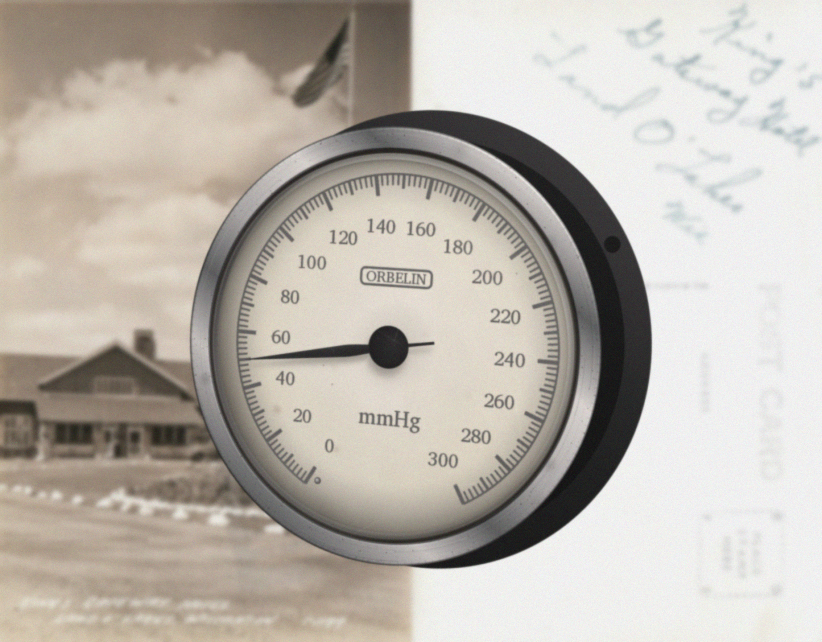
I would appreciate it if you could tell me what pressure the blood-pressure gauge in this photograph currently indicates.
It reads 50 mmHg
